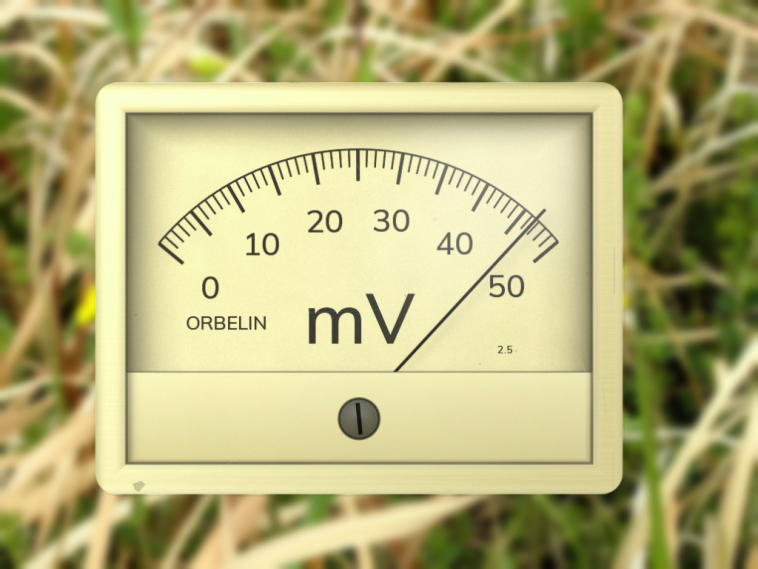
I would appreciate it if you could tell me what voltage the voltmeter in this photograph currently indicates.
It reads 46.5 mV
